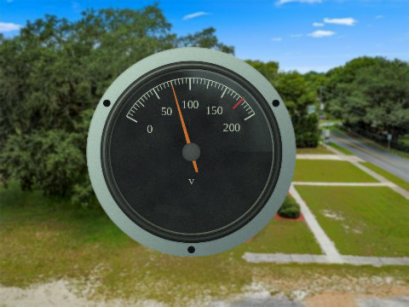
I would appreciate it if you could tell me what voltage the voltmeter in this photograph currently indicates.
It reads 75 V
